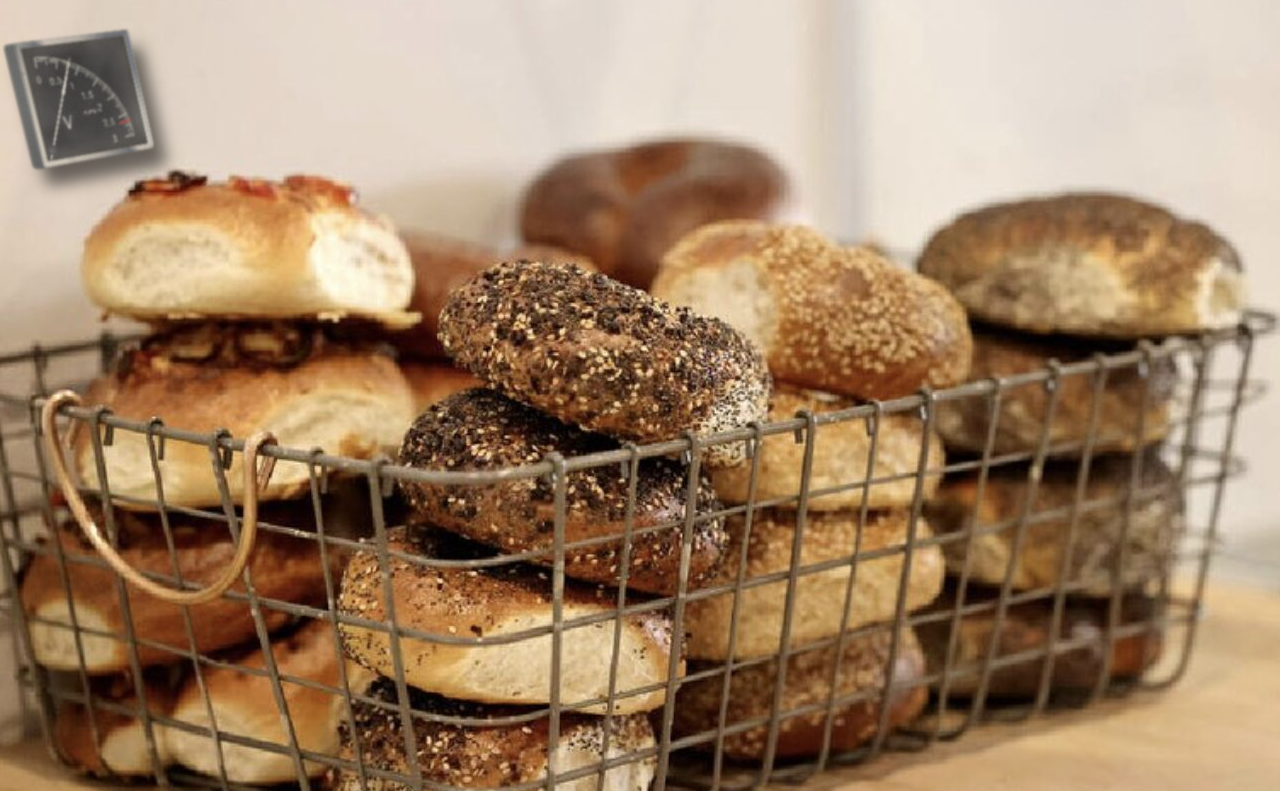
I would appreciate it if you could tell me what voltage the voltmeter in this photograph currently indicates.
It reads 0.75 V
